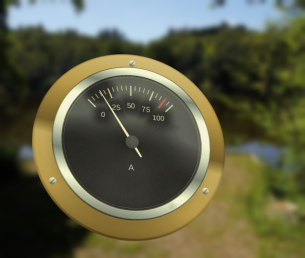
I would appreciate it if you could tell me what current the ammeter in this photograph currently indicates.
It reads 15 A
